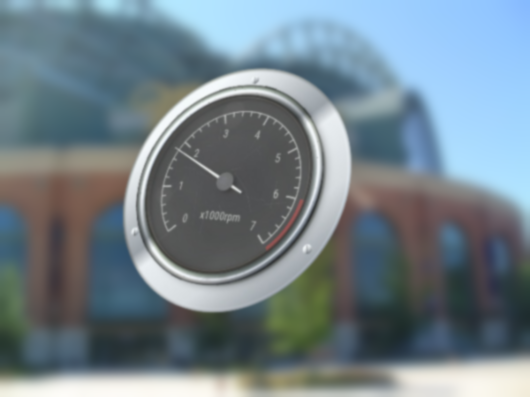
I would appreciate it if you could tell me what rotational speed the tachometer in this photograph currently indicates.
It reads 1800 rpm
